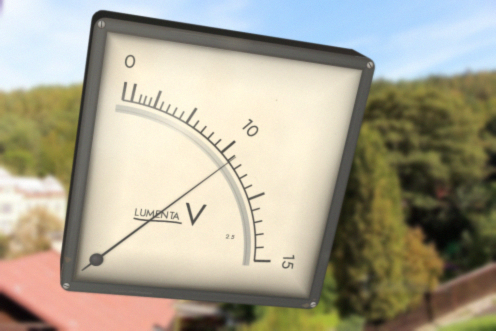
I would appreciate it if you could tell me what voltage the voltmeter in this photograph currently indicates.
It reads 10.5 V
